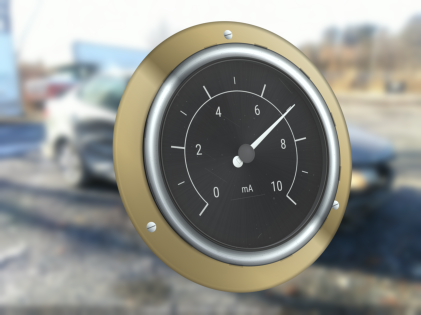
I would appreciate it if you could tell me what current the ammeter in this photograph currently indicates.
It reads 7 mA
